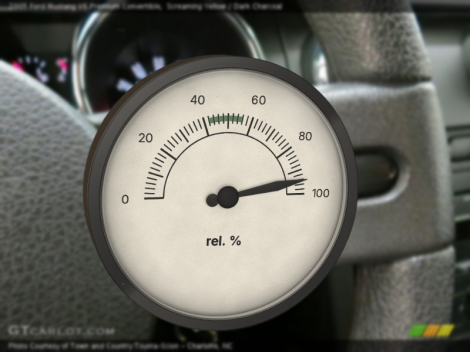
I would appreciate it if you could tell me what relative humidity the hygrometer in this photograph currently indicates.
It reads 94 %
